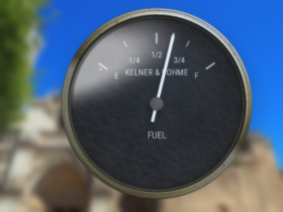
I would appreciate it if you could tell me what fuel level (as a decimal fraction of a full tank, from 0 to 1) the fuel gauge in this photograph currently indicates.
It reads 0.625
